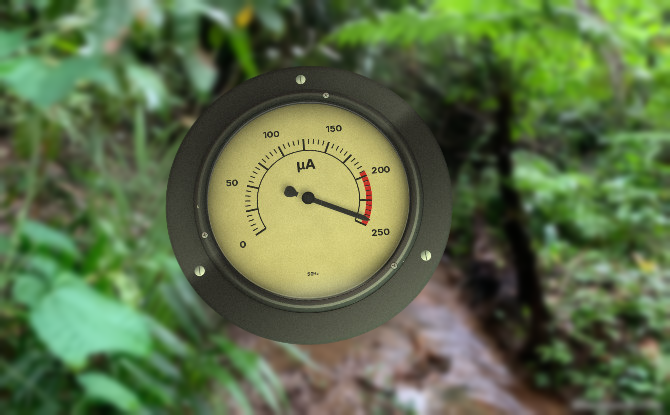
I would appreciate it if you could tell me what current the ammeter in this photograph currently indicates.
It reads 245 µA
